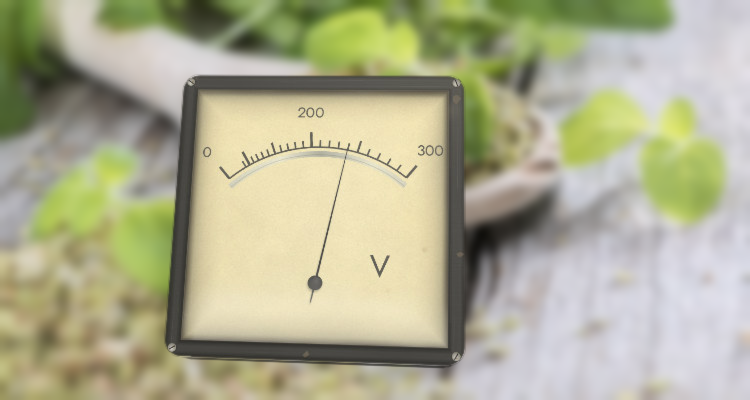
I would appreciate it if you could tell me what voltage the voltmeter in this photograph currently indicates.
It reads 240 V
